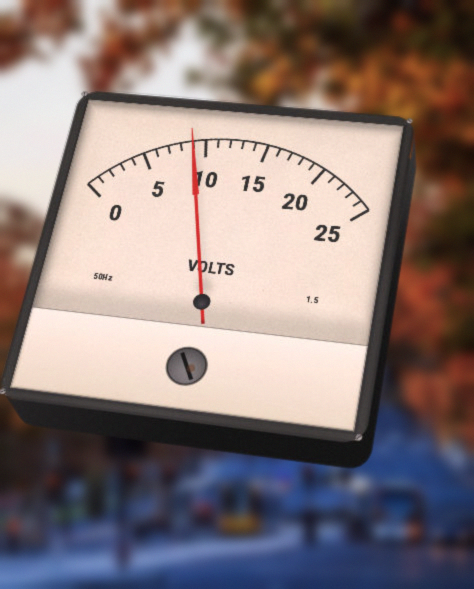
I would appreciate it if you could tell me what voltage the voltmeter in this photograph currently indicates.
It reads 9 V
